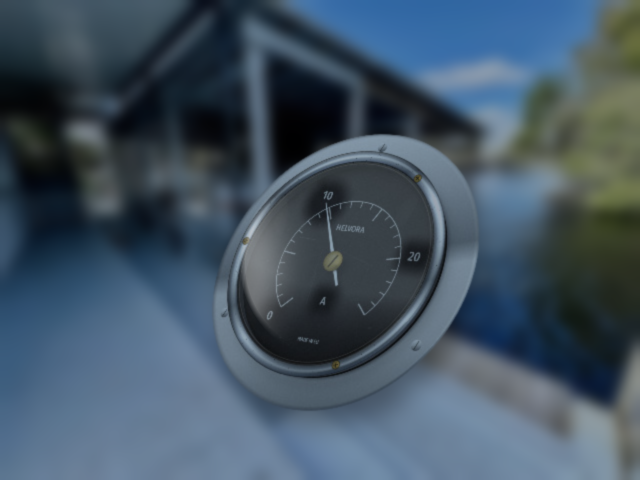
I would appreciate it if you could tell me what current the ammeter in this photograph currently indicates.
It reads 10 A
